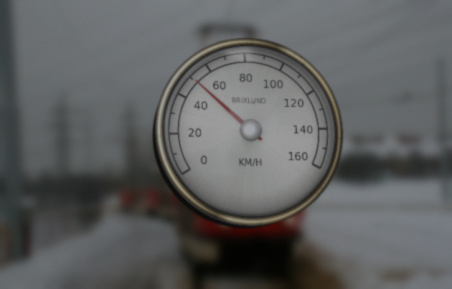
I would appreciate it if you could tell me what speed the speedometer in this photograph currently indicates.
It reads 50 km/h
